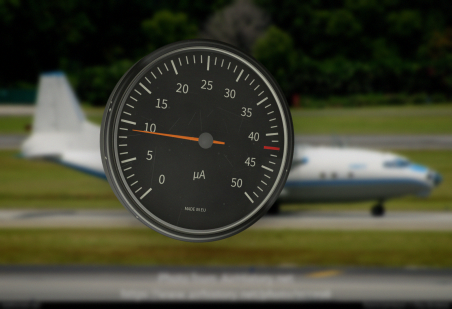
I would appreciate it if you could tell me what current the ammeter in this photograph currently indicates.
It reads 9 µA
